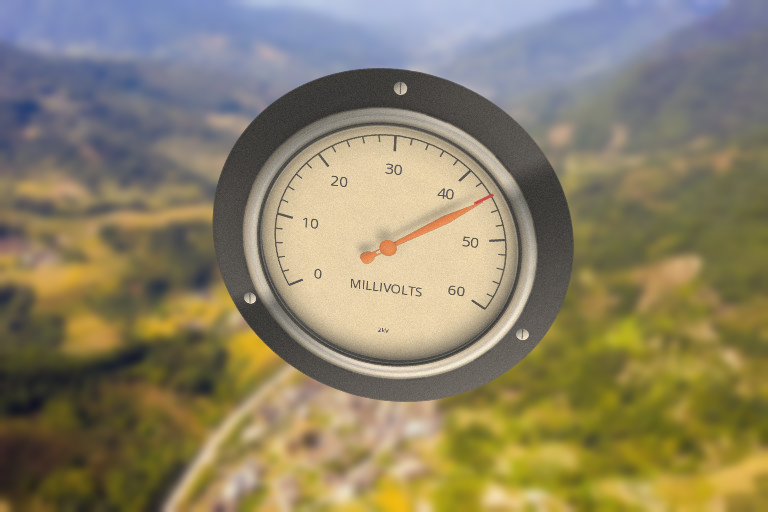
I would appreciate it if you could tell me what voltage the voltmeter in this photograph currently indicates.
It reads 44 mV
